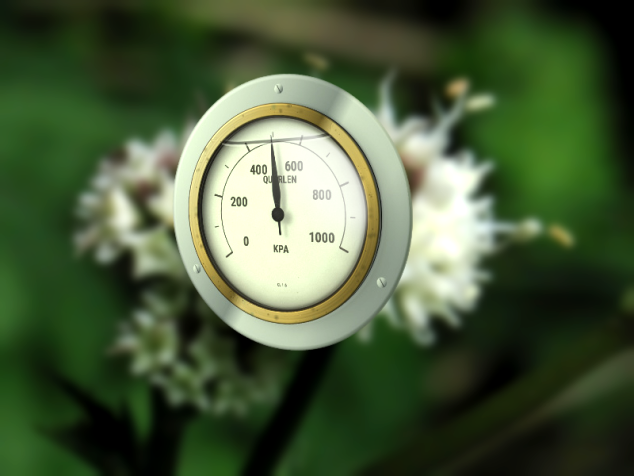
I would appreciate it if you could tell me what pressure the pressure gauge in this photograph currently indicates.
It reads 500 kPa
